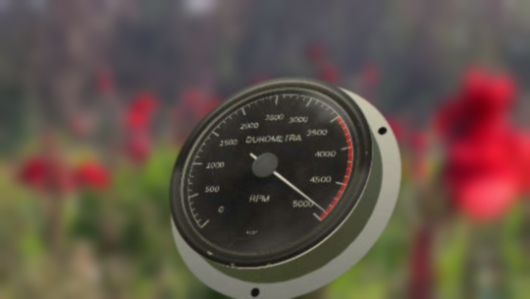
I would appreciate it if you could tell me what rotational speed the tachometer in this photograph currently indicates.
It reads 4900 rpm
